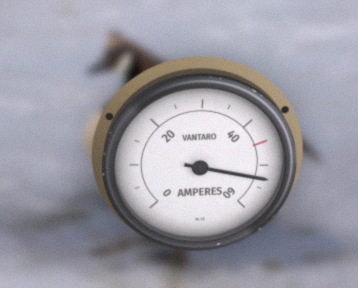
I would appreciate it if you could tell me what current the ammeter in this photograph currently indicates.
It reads 52.5 A
